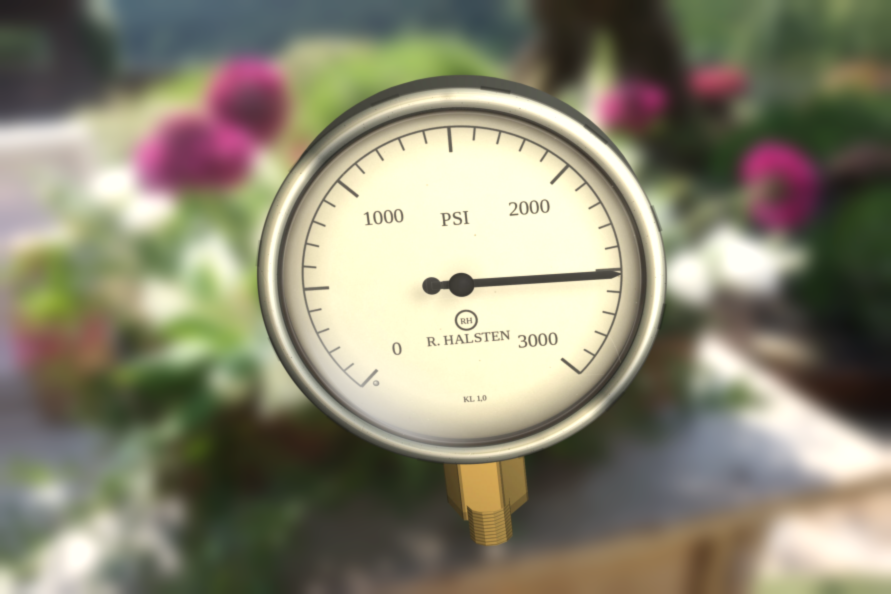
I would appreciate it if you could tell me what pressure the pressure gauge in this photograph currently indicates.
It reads 2500 psi
